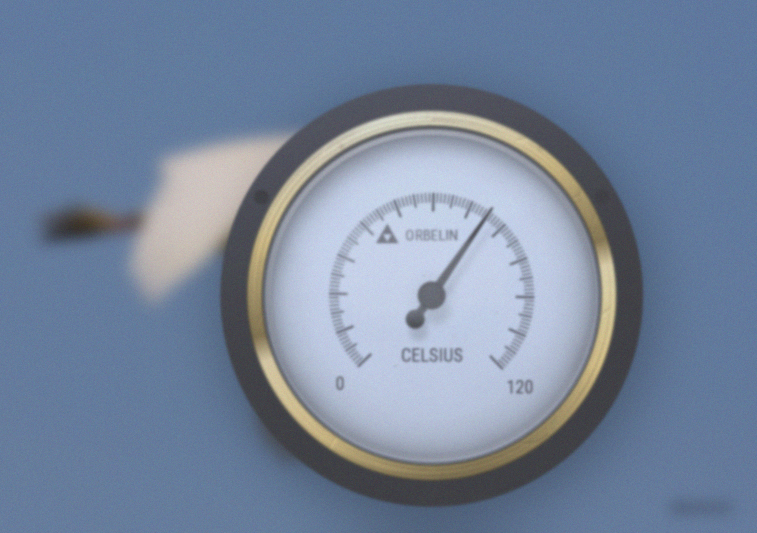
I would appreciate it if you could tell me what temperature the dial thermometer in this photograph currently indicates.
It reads 75 °C
